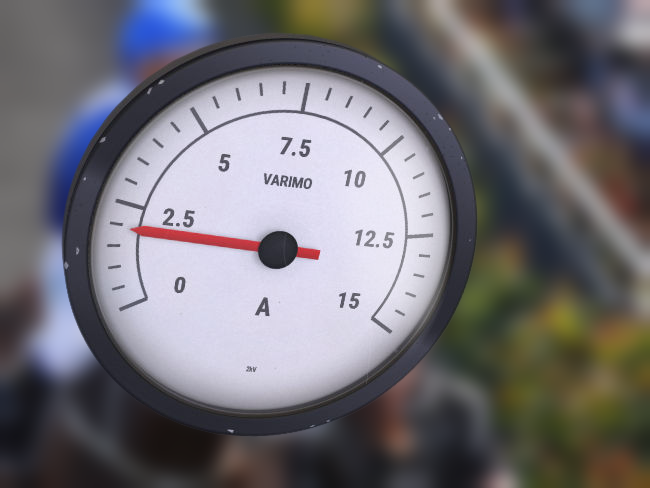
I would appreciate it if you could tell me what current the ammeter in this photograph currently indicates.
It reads 2 A
